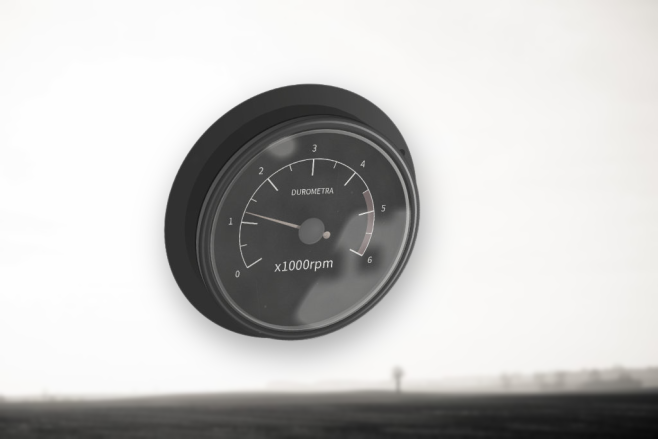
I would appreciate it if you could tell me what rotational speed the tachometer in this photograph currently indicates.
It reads 1250 rpm
